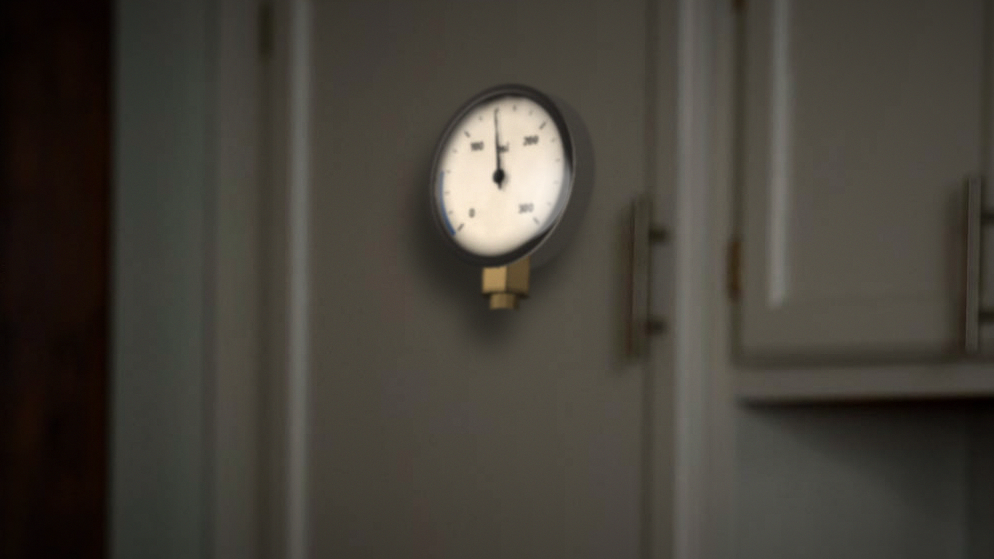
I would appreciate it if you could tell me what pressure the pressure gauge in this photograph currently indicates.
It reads 140 psi
